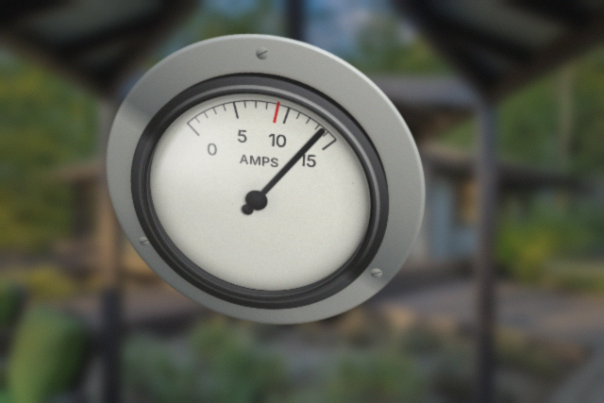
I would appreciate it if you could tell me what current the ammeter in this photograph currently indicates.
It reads 13.5 A
